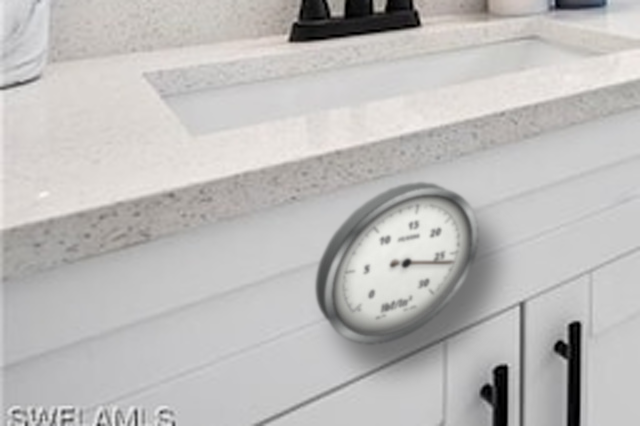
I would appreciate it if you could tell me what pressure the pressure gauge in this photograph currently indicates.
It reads 26 psi
